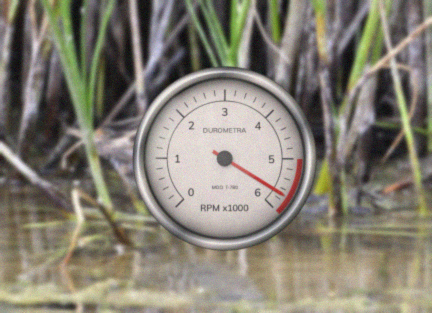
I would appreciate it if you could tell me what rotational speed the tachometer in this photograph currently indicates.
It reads 5700 rpm
